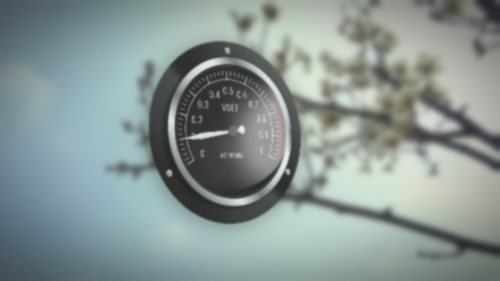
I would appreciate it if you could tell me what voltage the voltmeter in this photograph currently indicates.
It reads 0.1 V
